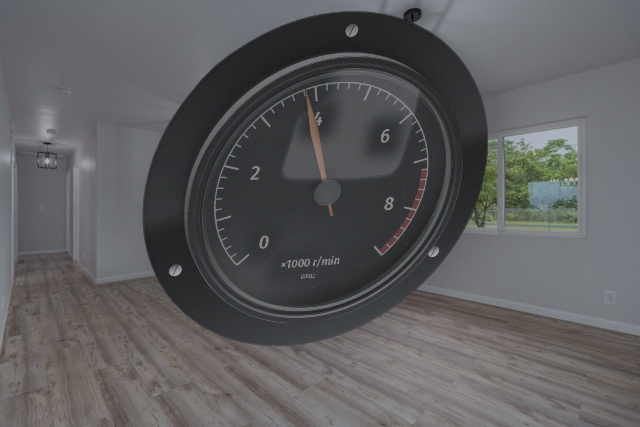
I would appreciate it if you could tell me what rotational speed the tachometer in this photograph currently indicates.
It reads 3800 rpm
